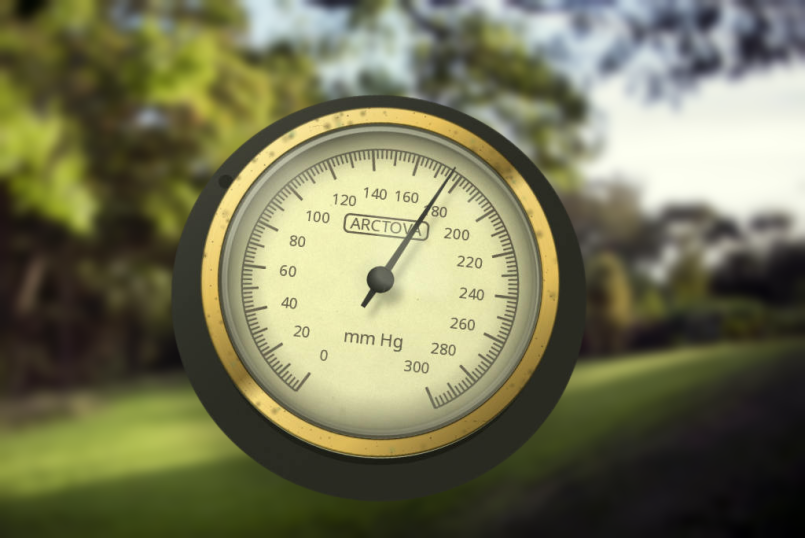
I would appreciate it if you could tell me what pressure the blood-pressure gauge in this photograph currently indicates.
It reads 176 mmHg
